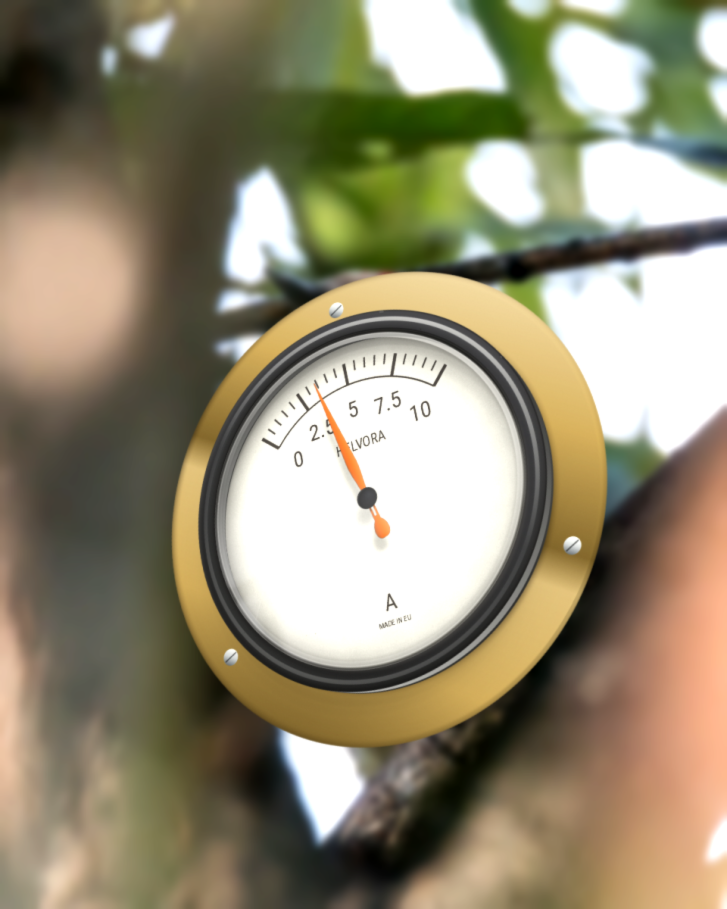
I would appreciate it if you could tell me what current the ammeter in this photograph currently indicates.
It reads 3.5 A
